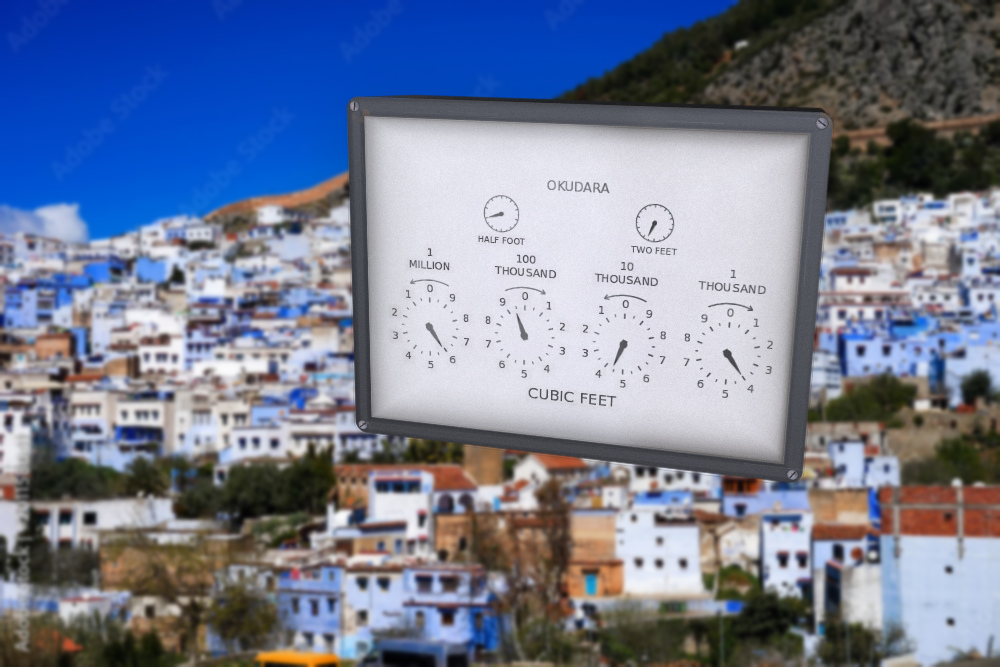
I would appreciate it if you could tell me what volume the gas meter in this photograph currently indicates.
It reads 594400 ft³
